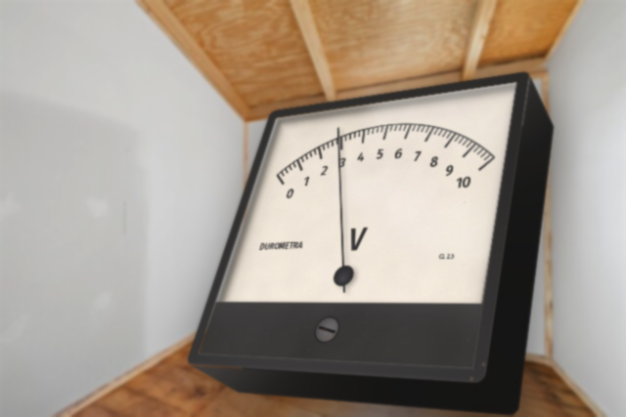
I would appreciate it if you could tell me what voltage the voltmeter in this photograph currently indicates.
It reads 3 V
